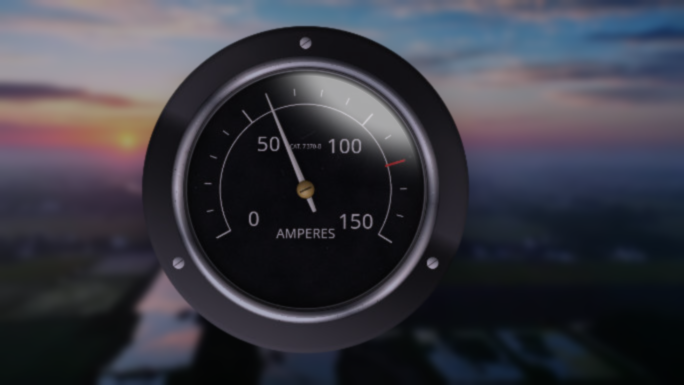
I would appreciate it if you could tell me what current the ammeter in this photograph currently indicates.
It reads 60 A
